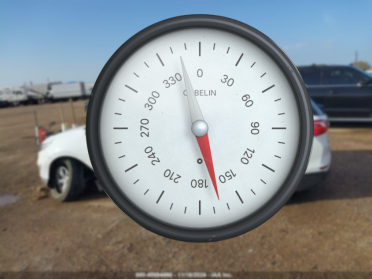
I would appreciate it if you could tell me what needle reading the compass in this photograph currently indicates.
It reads 165 °
